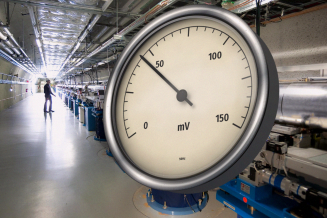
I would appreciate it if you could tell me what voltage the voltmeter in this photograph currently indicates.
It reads 45 mV
